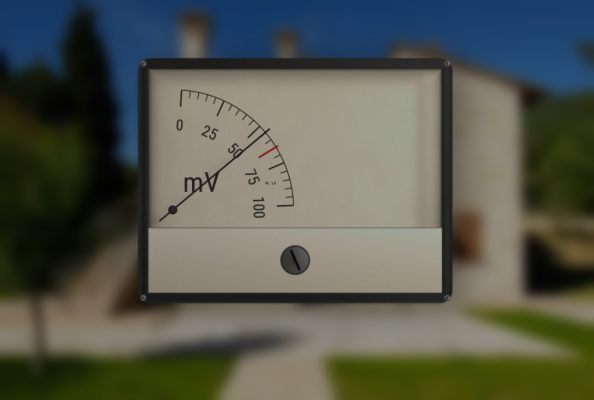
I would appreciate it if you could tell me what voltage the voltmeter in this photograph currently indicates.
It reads 55 mV
